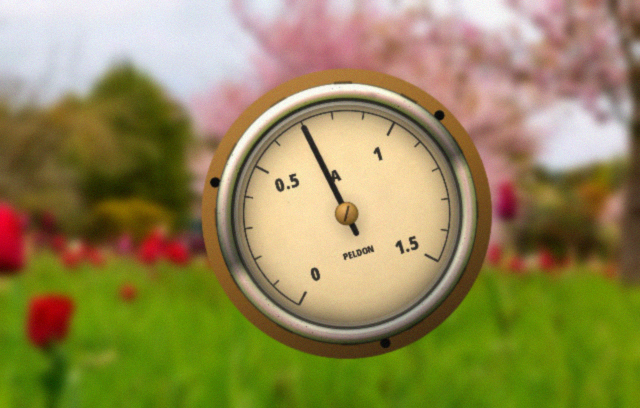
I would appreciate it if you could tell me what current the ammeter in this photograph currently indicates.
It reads 0.7 A
